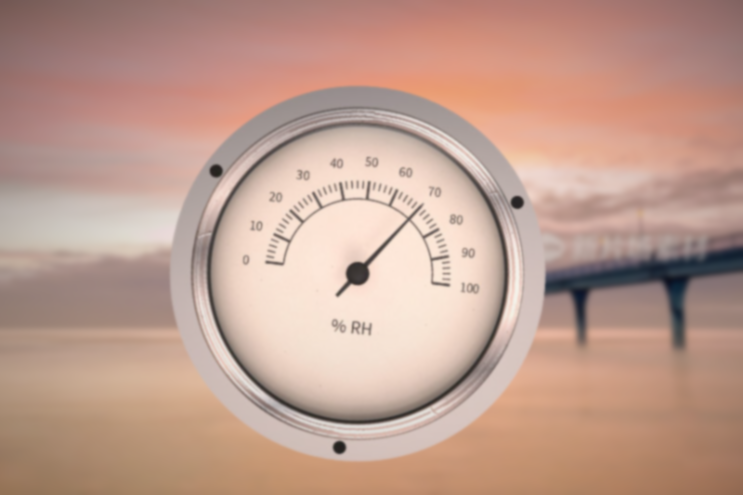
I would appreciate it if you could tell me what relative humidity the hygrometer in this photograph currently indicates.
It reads 70 %
